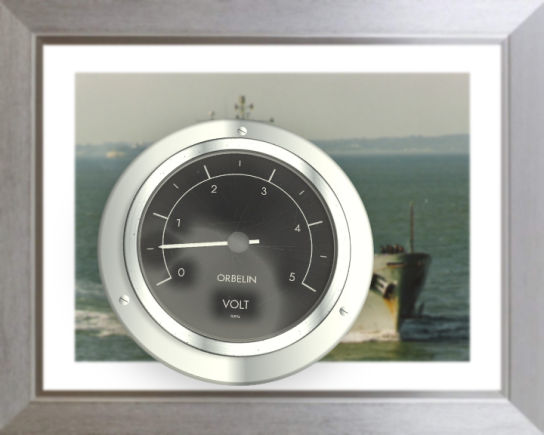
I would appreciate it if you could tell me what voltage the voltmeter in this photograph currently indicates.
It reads 0.5 V
